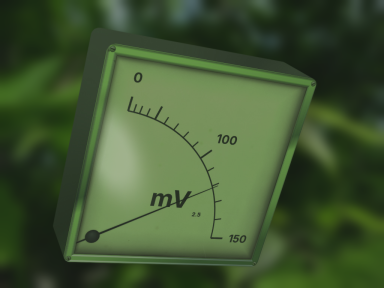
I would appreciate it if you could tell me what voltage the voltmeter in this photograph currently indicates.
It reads 120 mV
